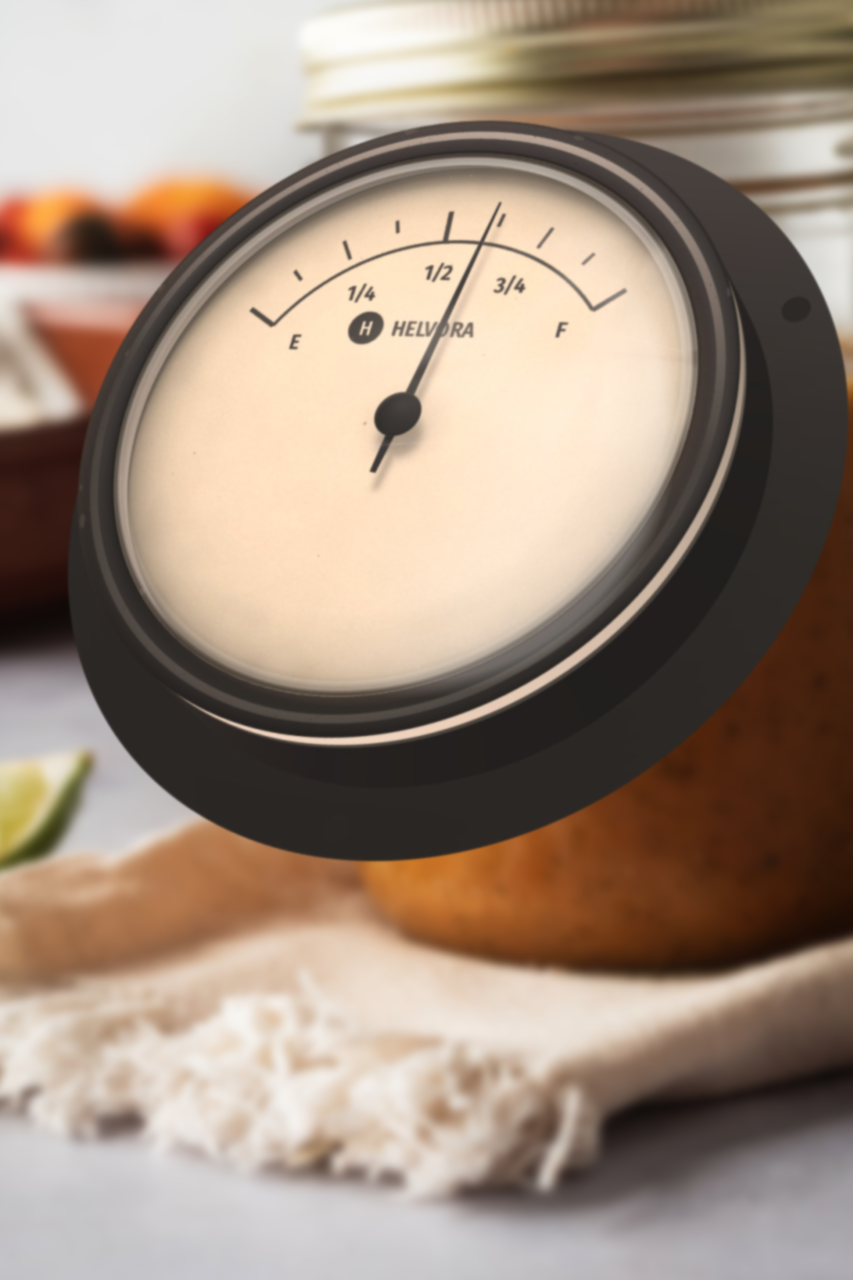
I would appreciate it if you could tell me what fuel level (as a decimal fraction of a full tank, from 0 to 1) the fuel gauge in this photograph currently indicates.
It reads 0.625
